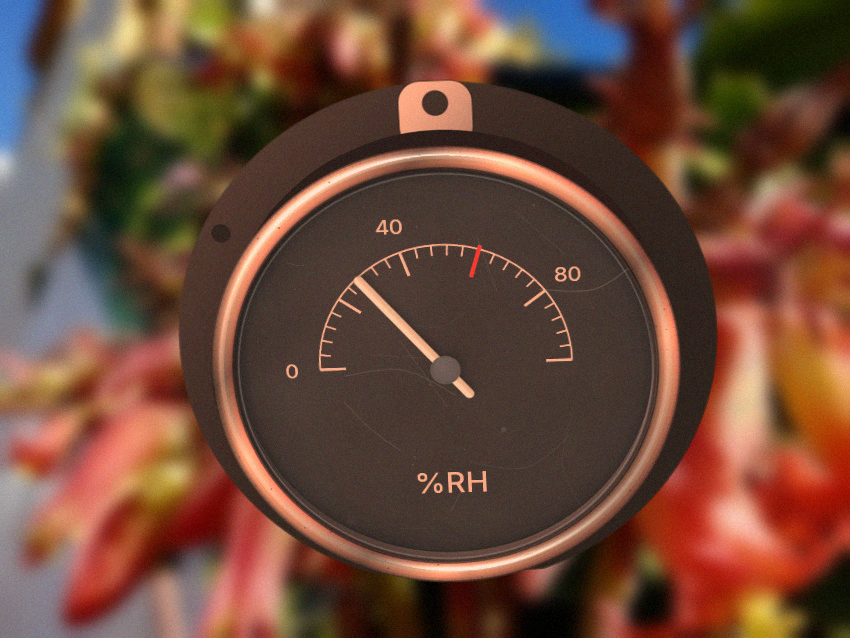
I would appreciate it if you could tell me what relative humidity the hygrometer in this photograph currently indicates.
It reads 28 %
